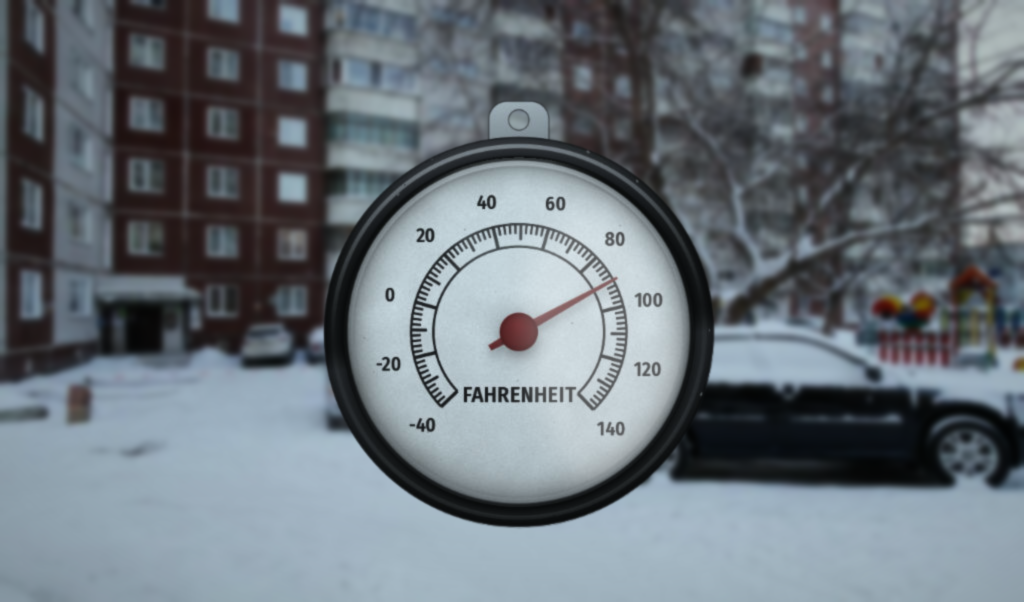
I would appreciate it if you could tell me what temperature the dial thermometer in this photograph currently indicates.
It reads 90 °F
